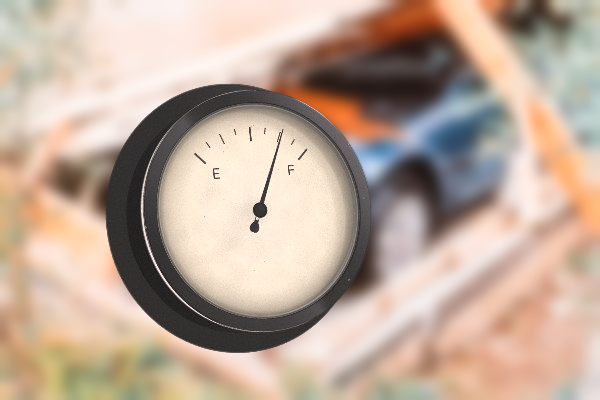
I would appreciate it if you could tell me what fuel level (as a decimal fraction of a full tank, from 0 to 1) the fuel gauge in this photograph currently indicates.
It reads 0.75
